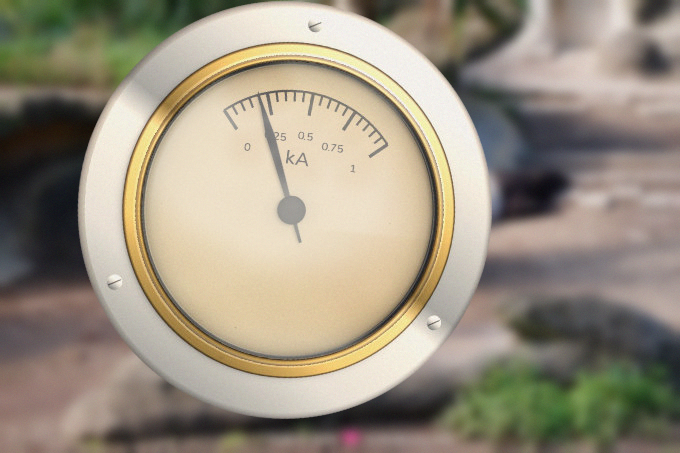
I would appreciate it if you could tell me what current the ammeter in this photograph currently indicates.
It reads 0.2 kA
